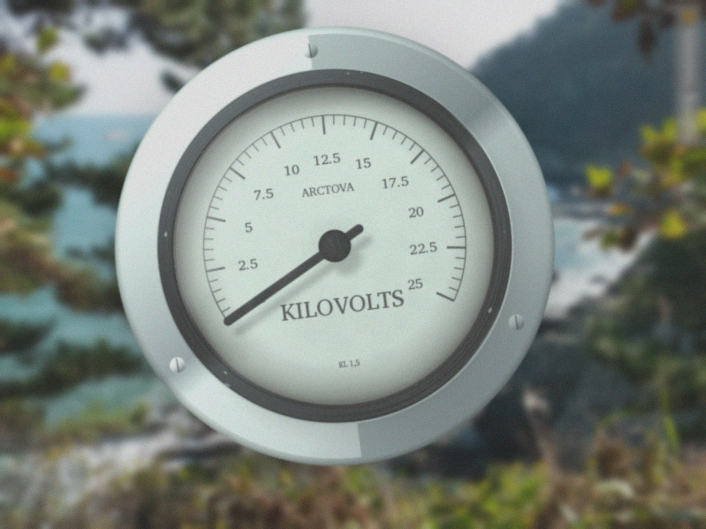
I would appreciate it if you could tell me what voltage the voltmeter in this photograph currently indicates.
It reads 0 kV
